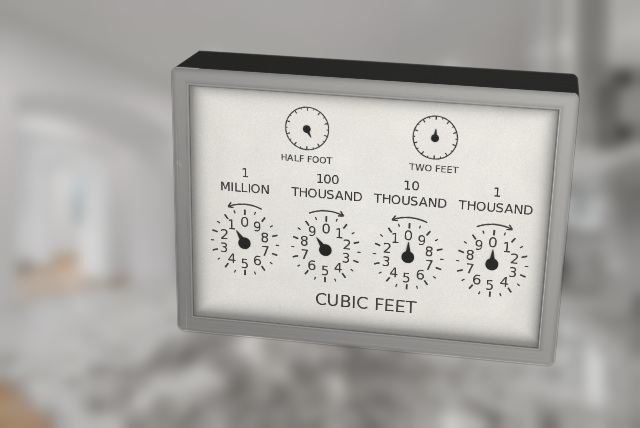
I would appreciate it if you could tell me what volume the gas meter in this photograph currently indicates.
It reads 90000 ft³
